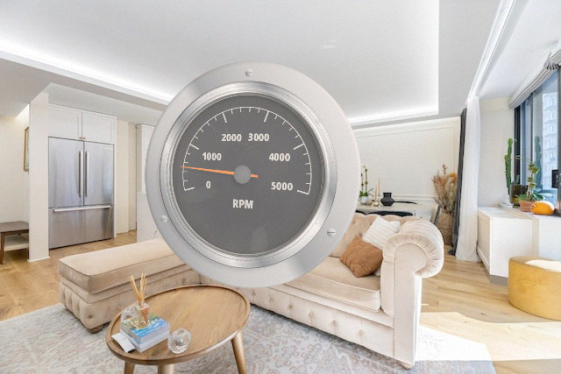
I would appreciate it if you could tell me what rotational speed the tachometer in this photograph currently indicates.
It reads 500 rpm
